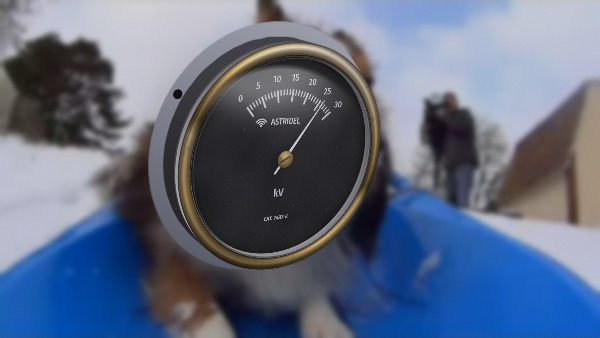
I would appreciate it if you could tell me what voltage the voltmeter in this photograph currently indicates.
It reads 25 kV
